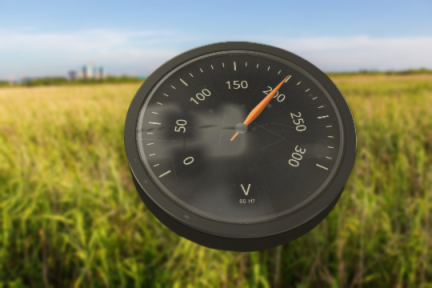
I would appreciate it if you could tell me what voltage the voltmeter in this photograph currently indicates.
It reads 200 V
